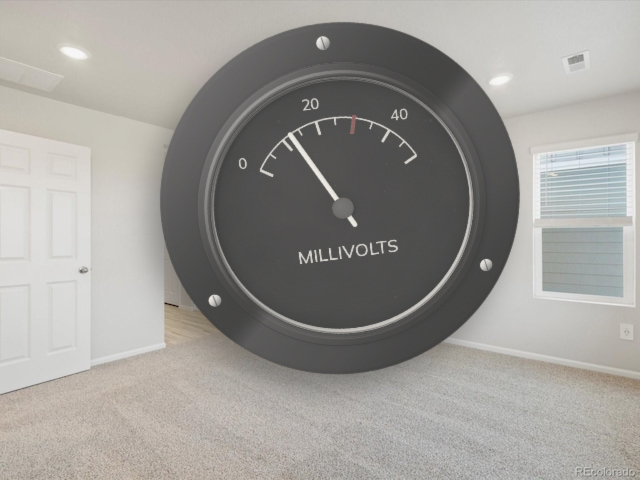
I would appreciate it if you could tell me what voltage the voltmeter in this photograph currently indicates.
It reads 12.5 mV
